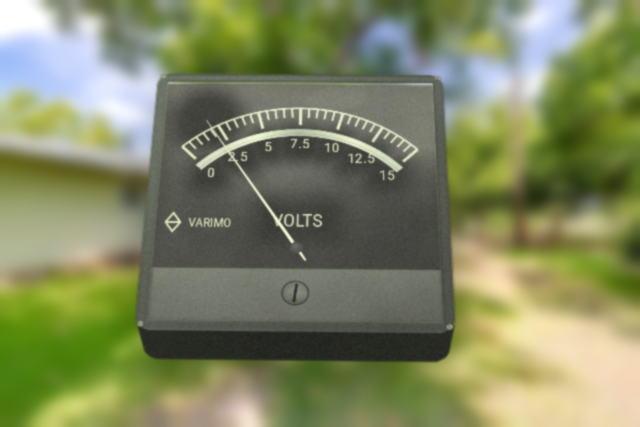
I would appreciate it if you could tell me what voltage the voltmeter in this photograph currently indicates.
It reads 2 V
